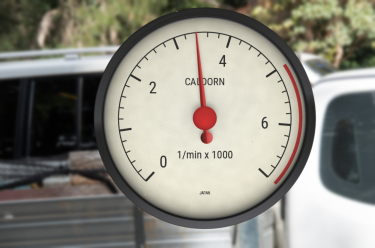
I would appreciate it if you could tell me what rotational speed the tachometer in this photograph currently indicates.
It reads 3400 rpm
